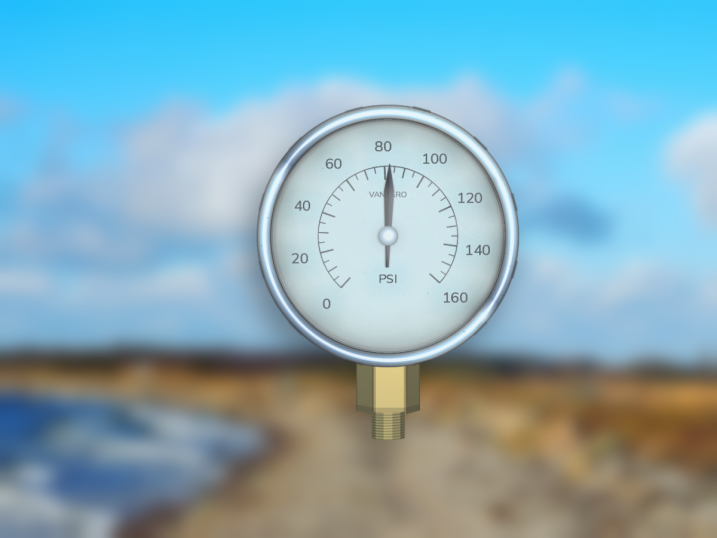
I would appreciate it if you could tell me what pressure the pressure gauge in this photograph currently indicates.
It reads 82.5 psi
